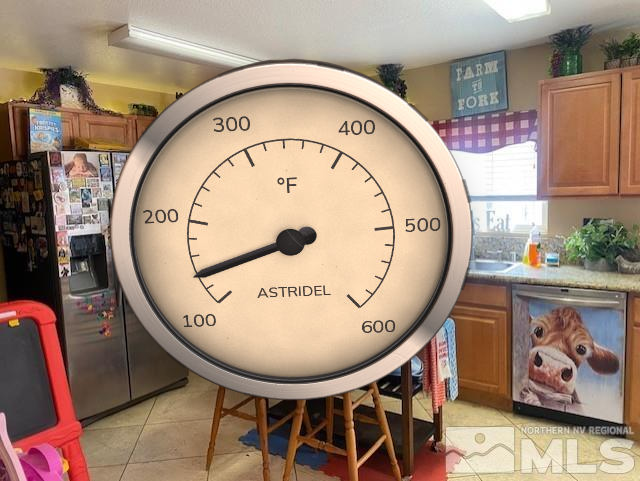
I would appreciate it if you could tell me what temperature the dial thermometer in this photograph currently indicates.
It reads 140 °F
